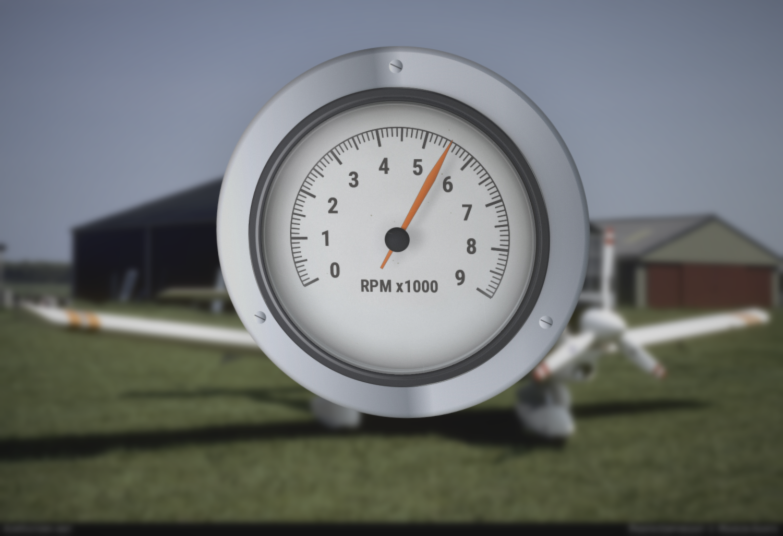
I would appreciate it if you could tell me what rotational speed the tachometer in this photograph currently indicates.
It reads 5500 rpm
